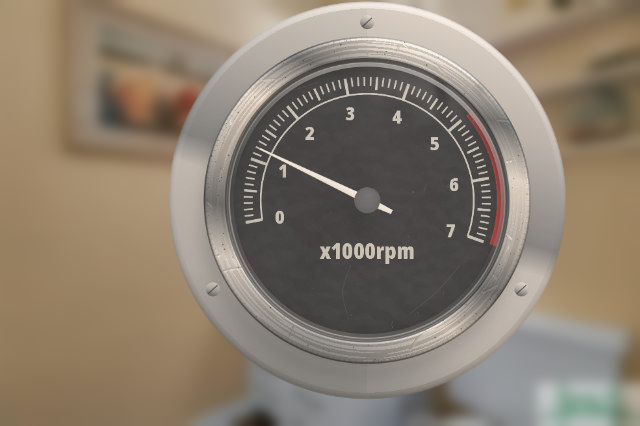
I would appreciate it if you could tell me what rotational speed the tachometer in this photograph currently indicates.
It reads 1200 rpm
